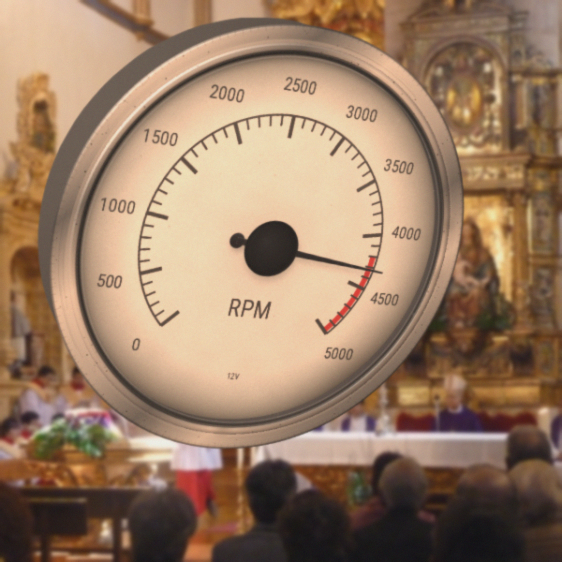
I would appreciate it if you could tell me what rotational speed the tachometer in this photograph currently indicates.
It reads 4300 rpm
